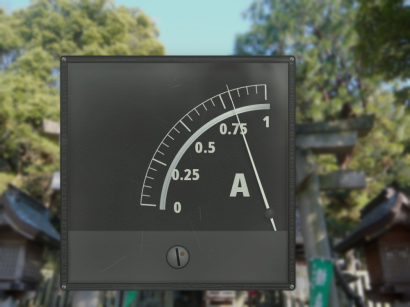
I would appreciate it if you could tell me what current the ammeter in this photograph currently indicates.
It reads 0.8 A
